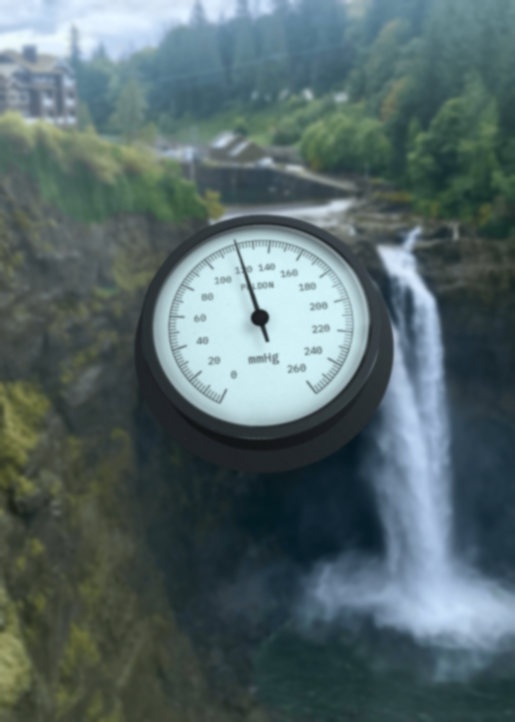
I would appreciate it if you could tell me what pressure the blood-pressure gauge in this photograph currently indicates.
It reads 120 mmHg
